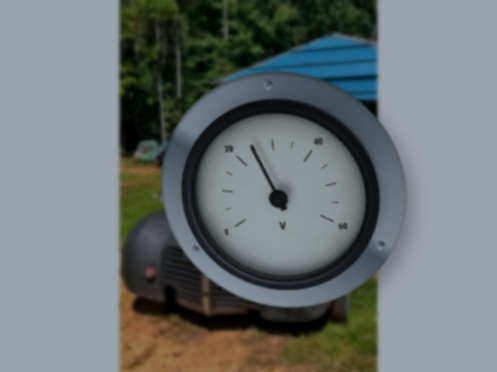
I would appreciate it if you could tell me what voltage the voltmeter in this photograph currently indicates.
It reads 25 V
